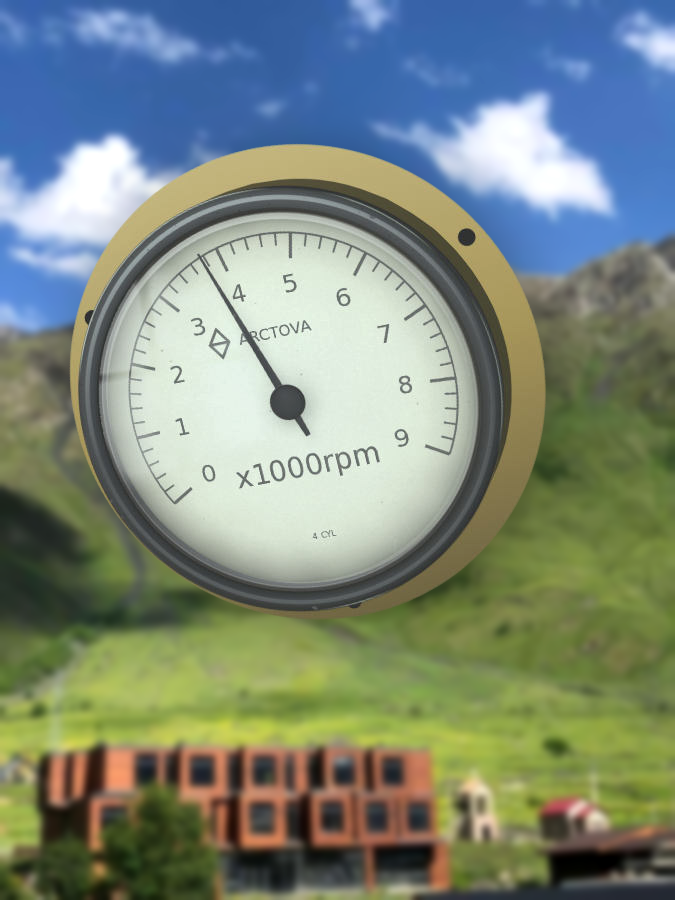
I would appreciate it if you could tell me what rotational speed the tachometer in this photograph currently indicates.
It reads 3800 rpm
